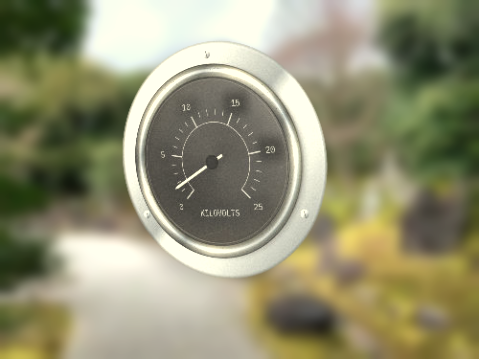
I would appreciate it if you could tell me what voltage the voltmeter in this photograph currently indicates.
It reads 1.5 kV
